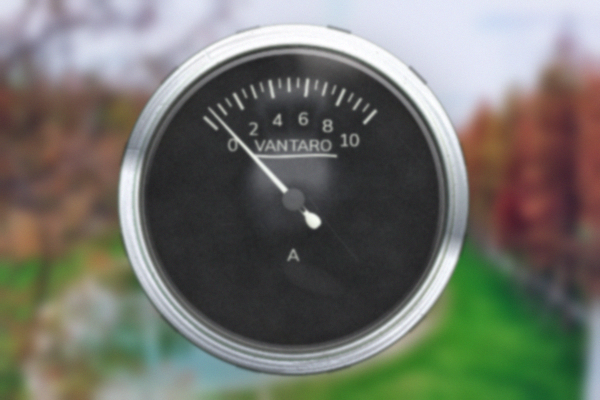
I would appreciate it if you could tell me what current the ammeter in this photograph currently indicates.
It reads 0.5 A
